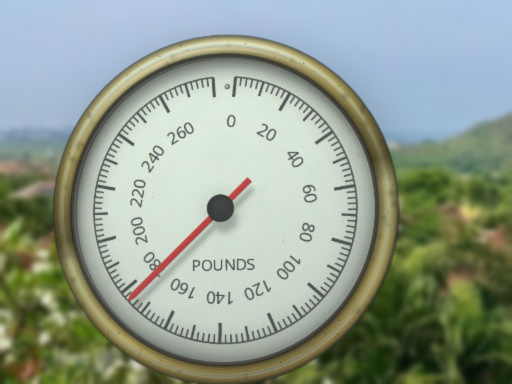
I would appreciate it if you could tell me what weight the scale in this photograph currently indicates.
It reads 176 lb
